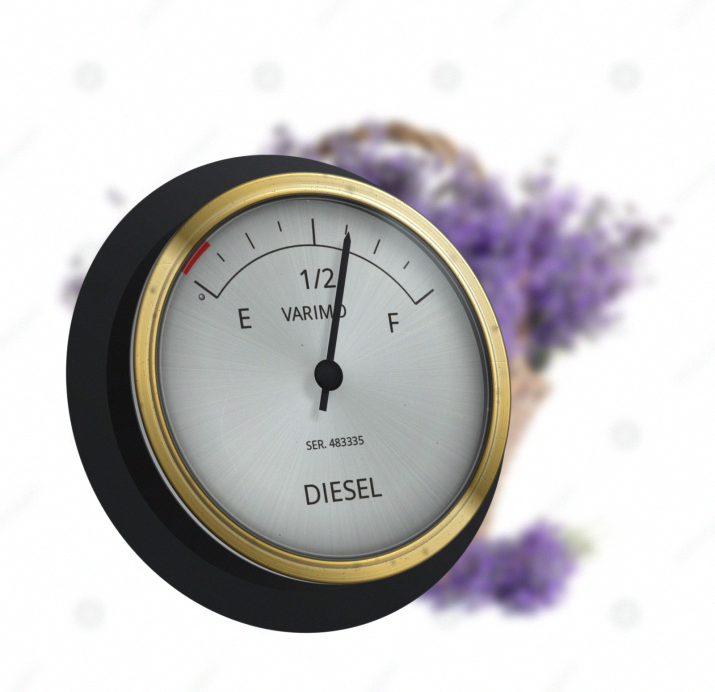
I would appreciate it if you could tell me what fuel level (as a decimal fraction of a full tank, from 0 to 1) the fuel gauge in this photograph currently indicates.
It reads 0.625
